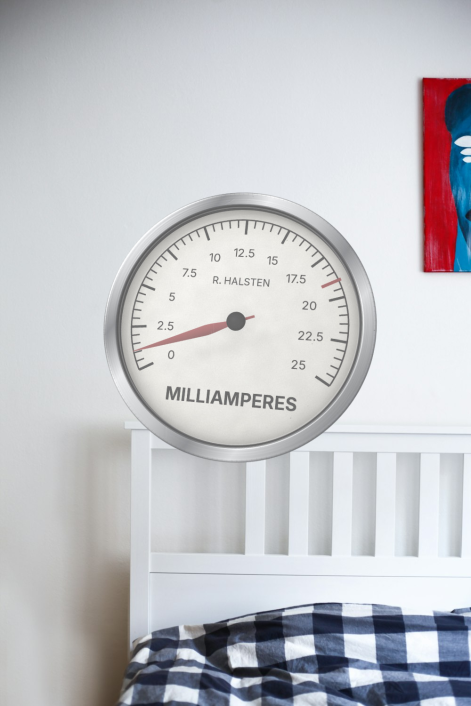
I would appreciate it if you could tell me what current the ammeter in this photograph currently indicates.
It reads 1 mA
